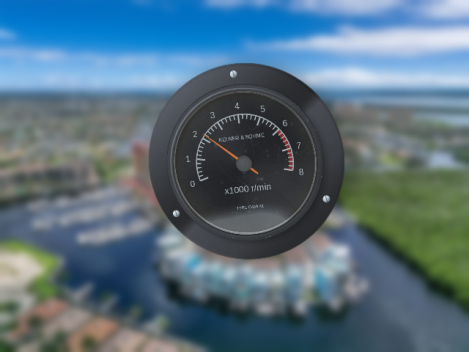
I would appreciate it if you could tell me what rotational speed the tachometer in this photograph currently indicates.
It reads 2200 rpm
